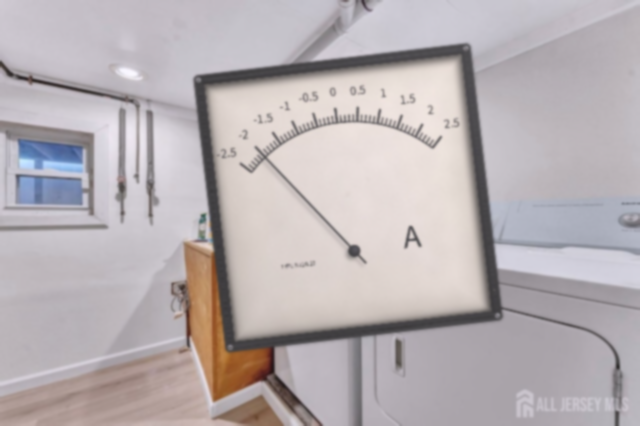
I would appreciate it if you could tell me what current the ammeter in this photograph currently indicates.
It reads -2 A
